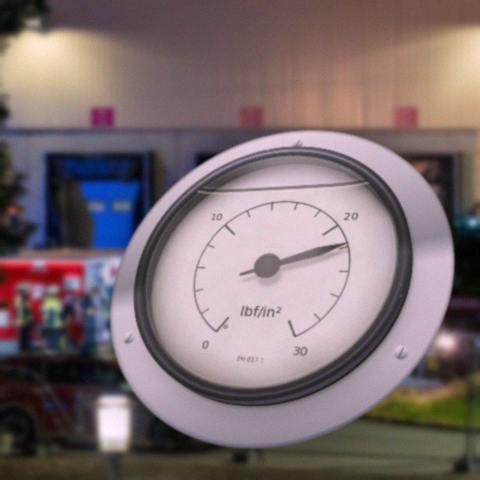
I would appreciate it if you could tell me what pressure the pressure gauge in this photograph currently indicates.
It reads 22 psi
